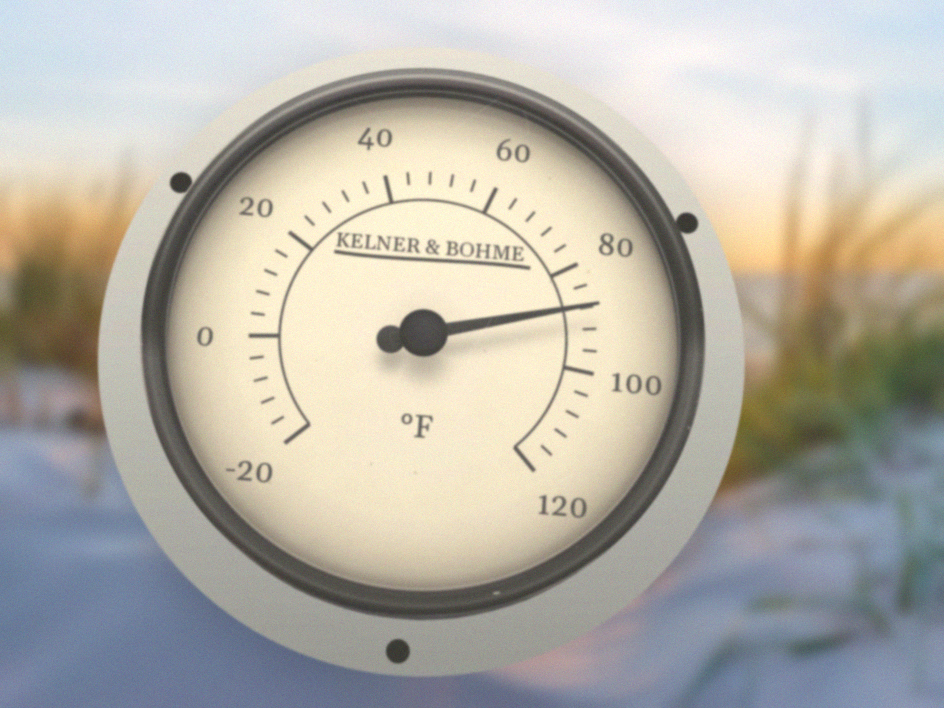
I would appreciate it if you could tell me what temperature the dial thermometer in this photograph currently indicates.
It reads 88 °F
